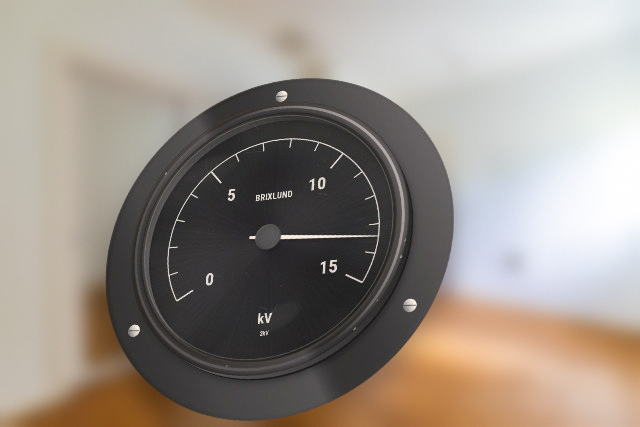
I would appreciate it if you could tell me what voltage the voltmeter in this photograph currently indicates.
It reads 13.5 kV
